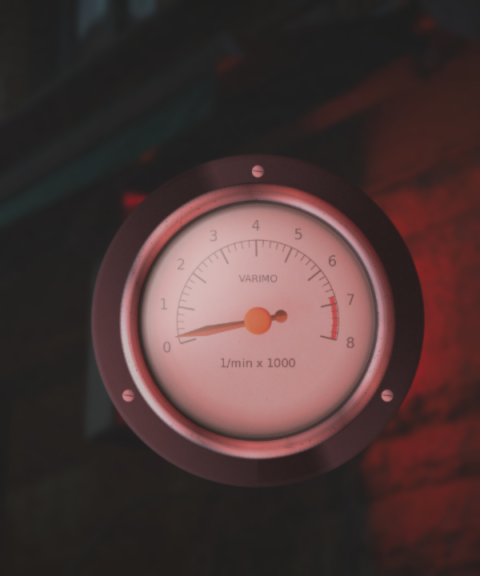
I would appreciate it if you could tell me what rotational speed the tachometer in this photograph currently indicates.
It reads 200 rpm
